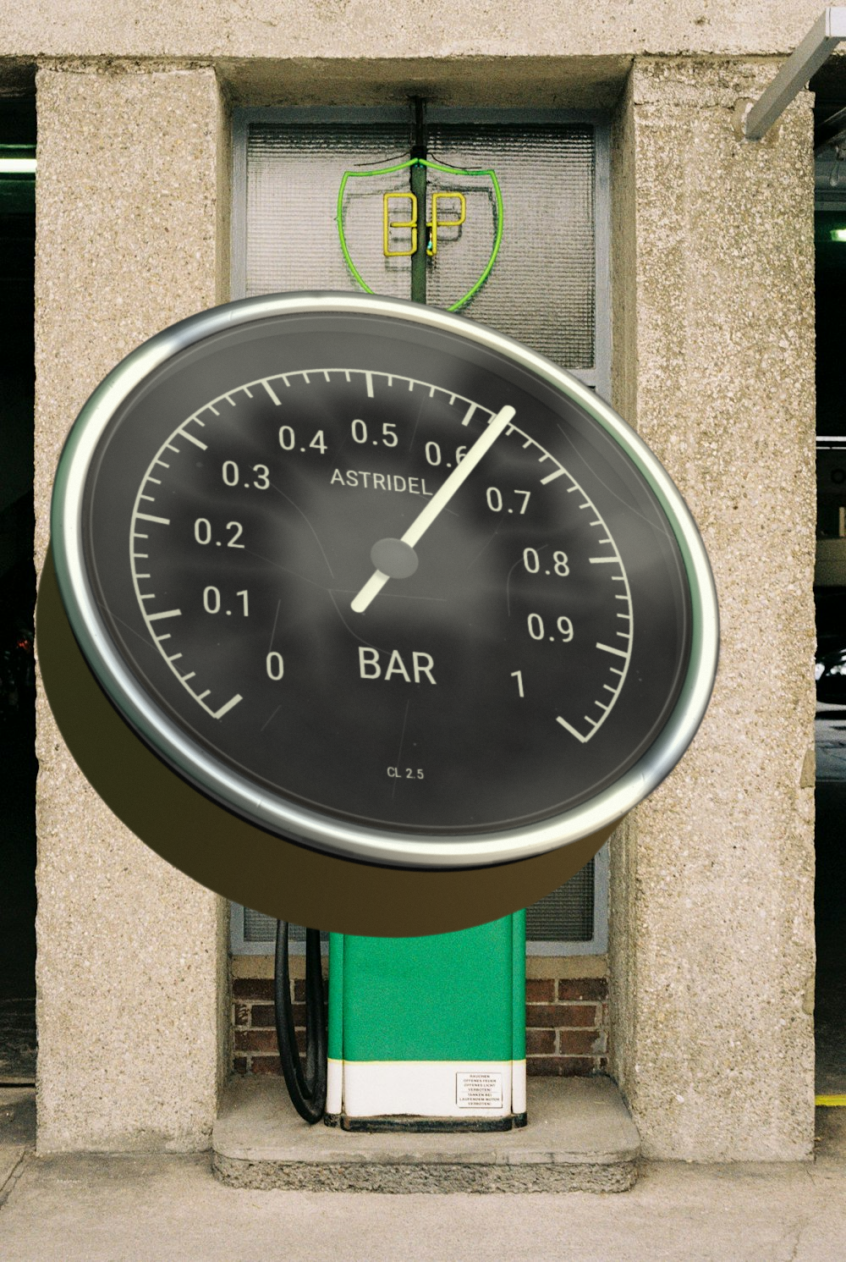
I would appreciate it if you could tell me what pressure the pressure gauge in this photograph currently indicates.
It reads 0.63 bar
